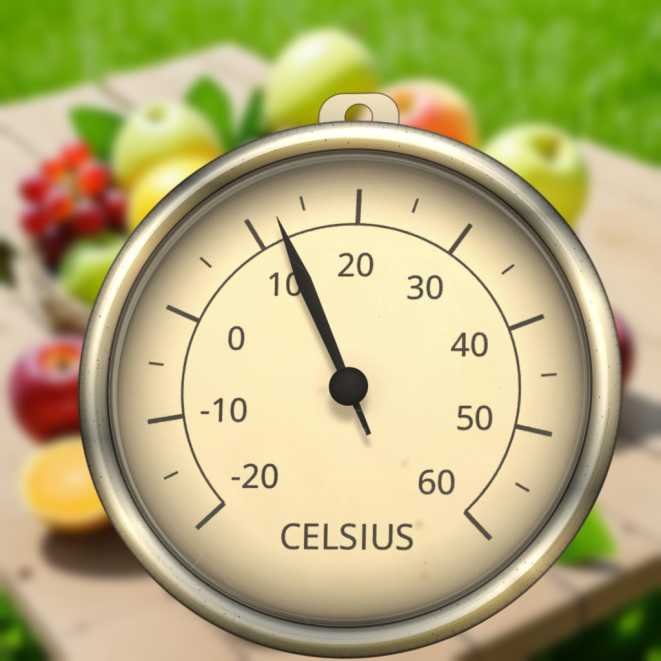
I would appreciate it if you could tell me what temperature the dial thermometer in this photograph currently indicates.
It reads 12.5 °C
